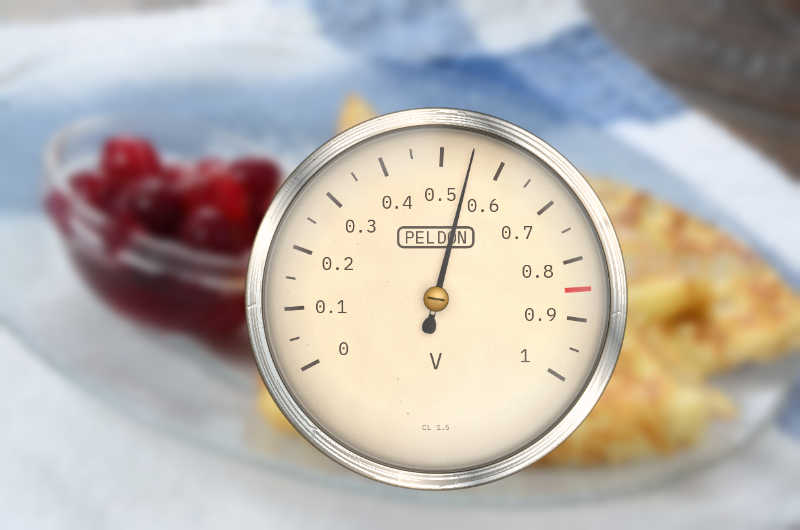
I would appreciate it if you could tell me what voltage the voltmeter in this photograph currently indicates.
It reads 0.55 V
